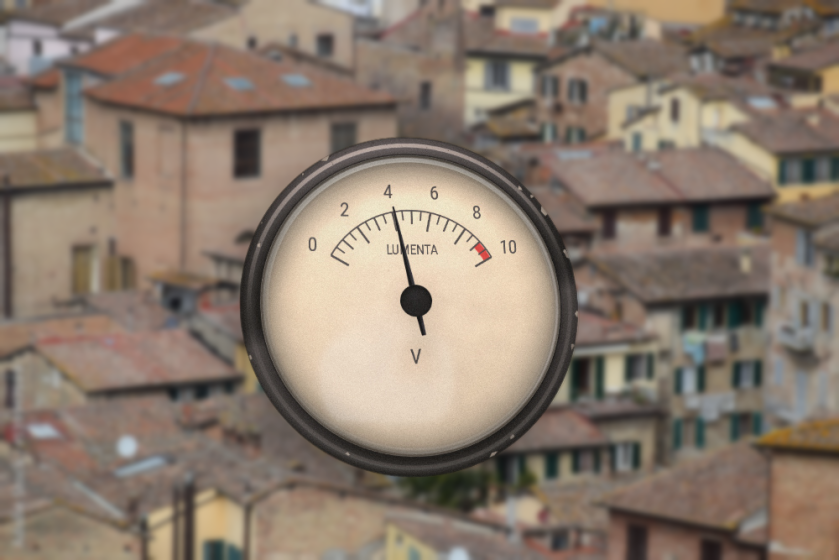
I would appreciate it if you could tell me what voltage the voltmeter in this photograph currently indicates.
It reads 4 V
